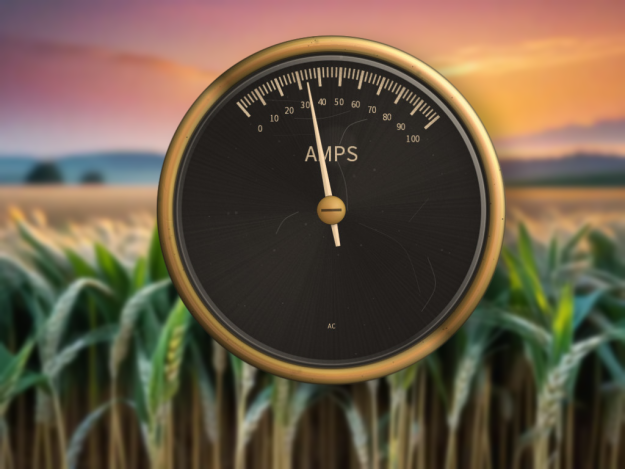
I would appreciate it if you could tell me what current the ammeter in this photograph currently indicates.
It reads 34 A
